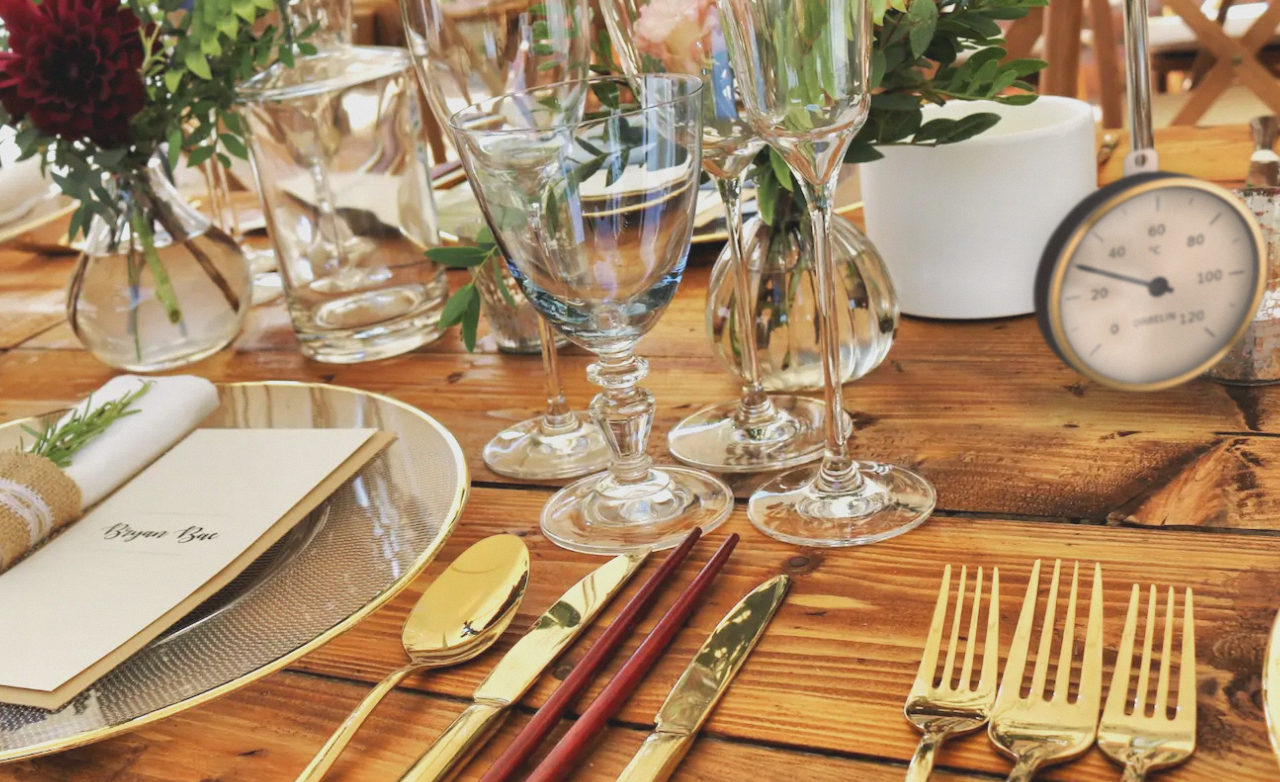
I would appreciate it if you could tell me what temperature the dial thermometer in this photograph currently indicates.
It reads 30 °C
